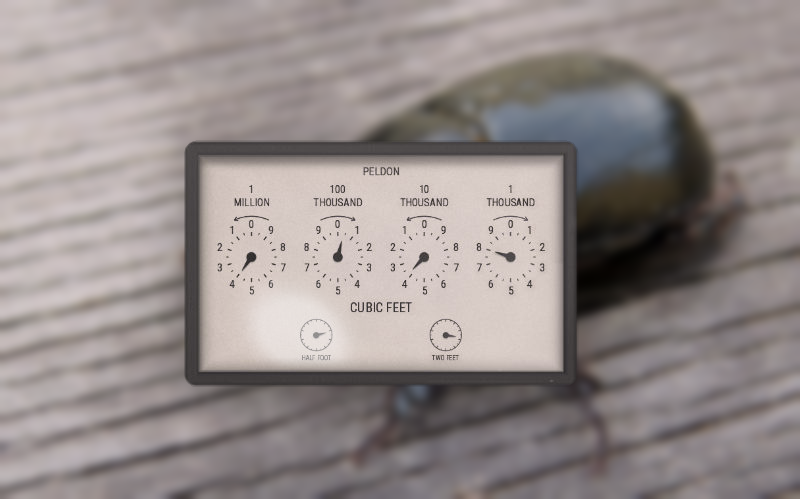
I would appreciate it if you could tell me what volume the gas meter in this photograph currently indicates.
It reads 403800 ft³
